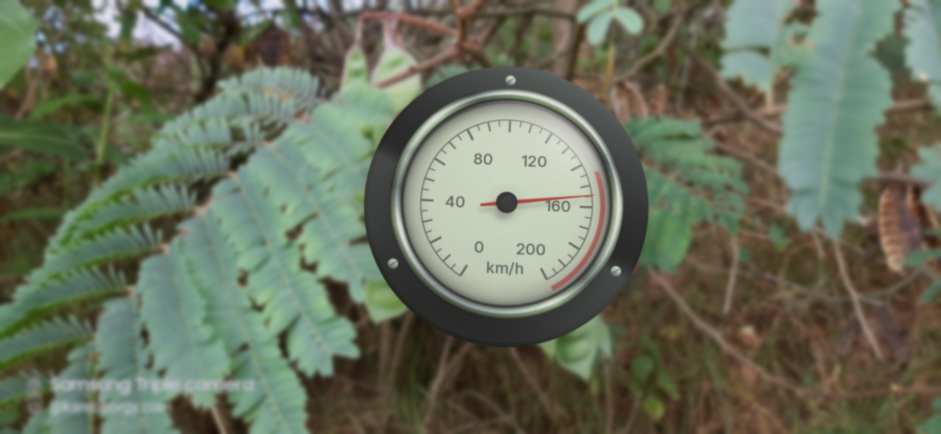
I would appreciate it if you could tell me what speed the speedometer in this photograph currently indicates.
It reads 155 km/h
